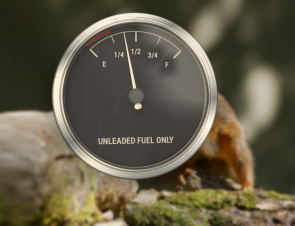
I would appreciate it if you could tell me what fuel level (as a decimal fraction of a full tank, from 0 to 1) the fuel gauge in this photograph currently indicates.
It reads 0.375
